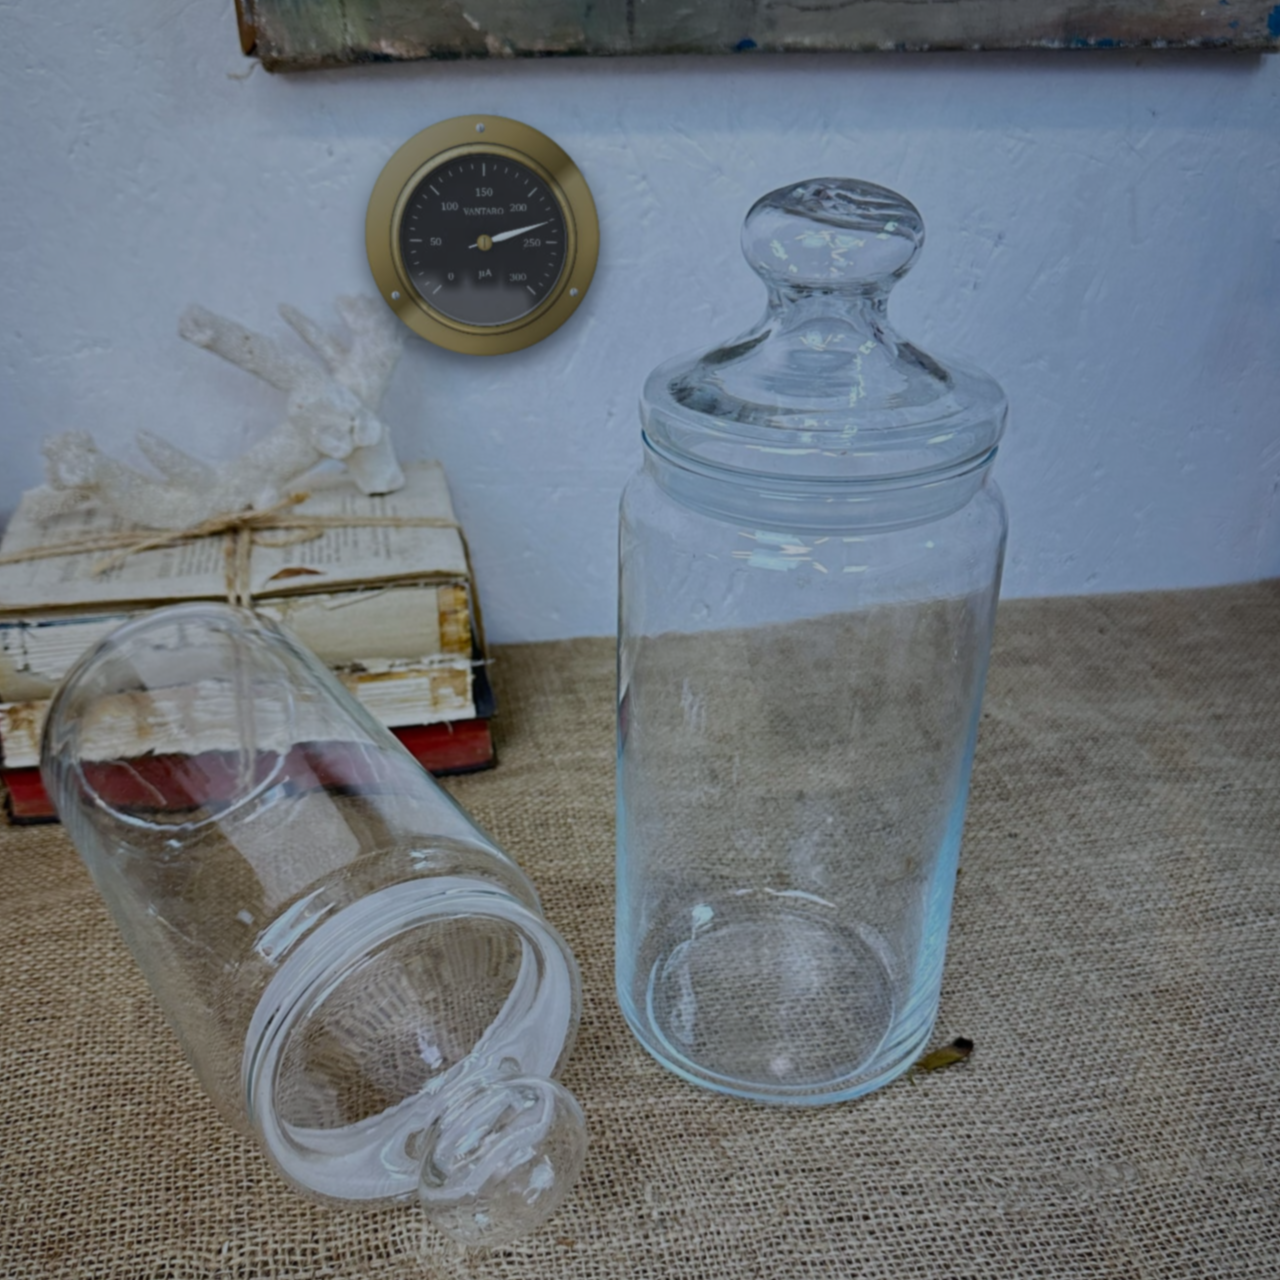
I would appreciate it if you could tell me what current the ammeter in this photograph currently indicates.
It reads 230 µA
